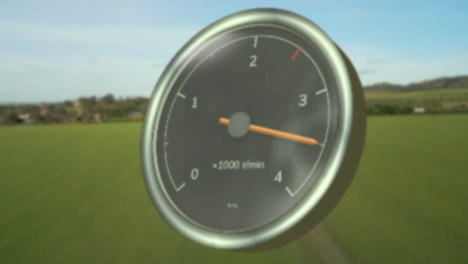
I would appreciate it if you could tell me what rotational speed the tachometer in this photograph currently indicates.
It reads 3500 rpm
